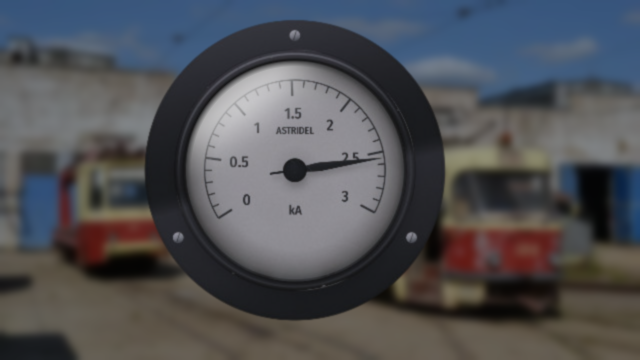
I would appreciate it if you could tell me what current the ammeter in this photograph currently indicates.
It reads 2.55 kA
